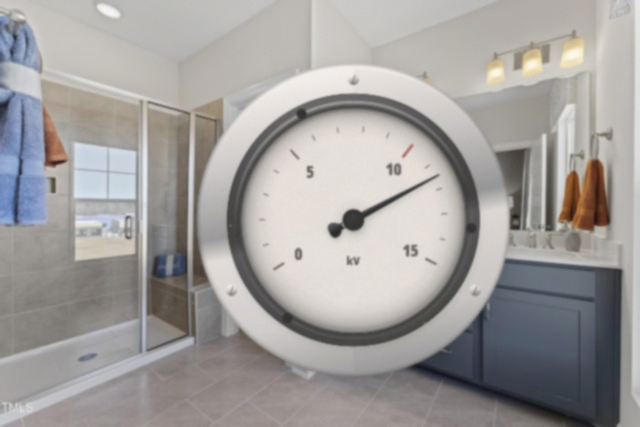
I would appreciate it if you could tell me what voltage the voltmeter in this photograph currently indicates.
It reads 11.5 kV
